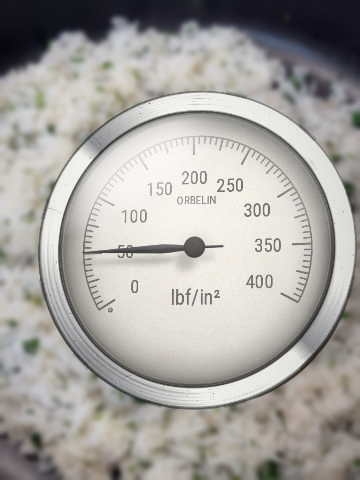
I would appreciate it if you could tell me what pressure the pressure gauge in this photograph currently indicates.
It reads 50 psi
